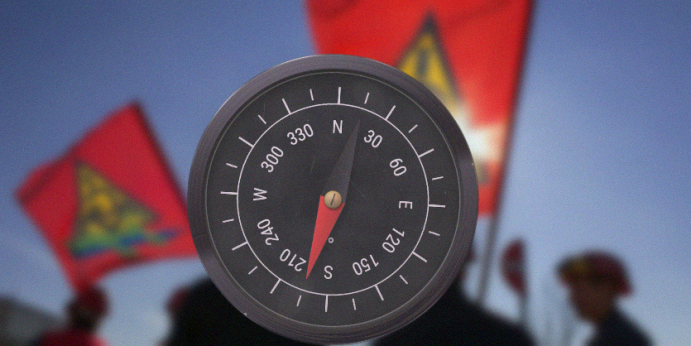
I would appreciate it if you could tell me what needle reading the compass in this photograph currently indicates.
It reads 195 °
